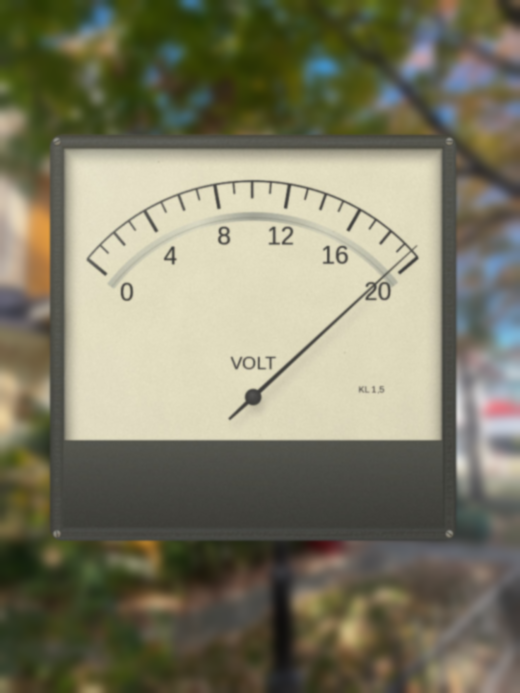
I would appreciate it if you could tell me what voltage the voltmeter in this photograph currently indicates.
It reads 19.5 V
